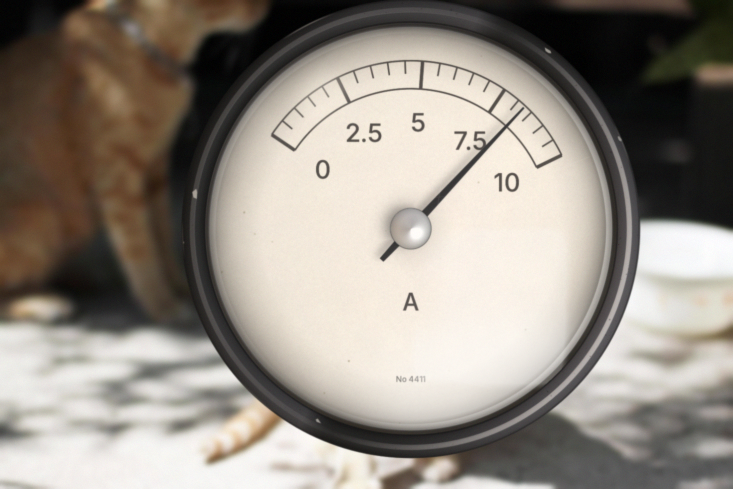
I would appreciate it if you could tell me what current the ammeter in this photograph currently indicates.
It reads 8.25 A
